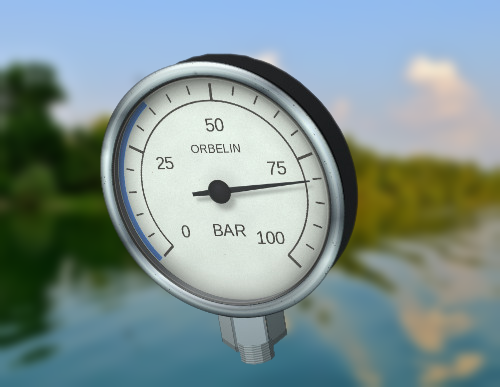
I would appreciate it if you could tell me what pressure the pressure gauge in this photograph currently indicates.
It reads 80 bar
